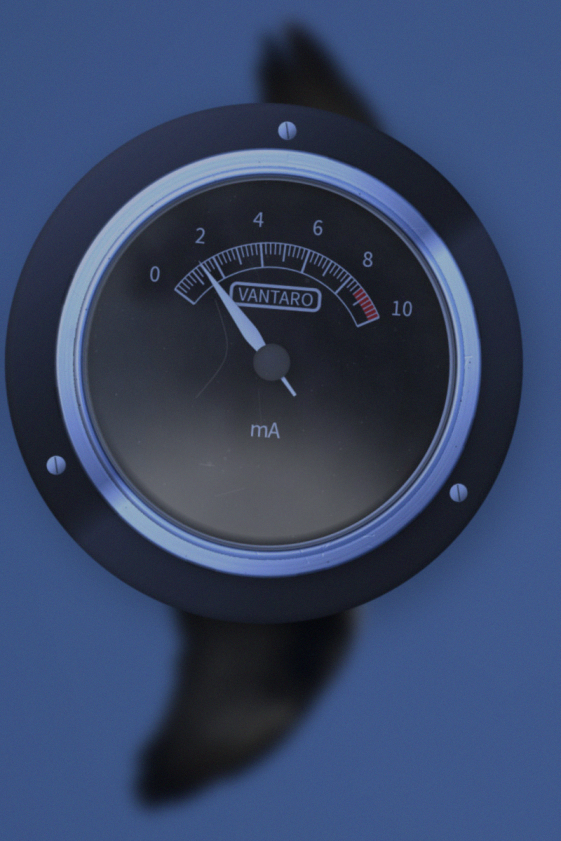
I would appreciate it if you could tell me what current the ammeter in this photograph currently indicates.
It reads 1.4 mA
